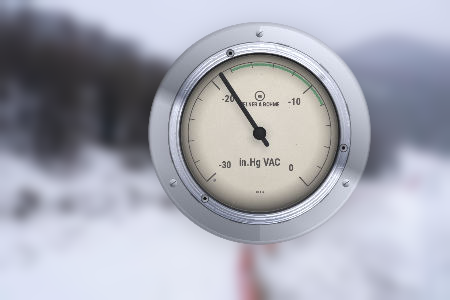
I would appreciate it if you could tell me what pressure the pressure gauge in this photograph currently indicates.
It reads -19 inHg
